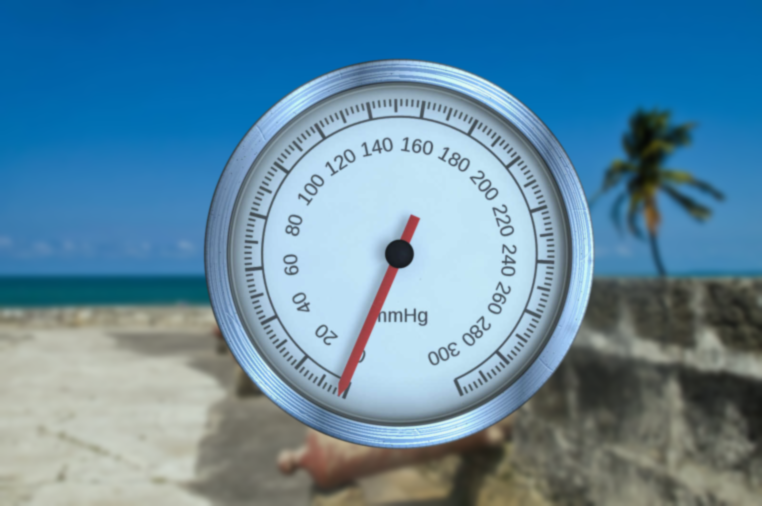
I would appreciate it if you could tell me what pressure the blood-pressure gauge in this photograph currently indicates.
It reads 2 mmHg
